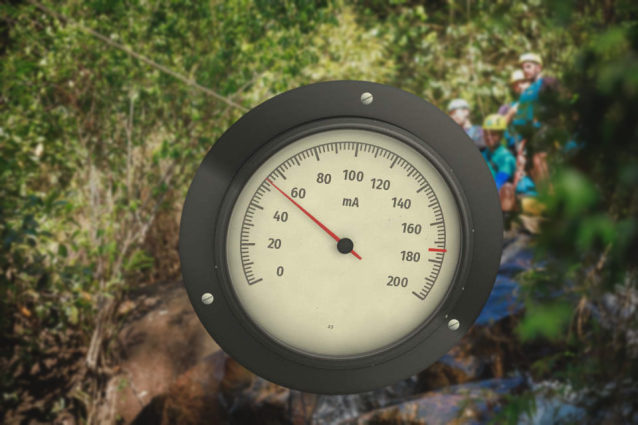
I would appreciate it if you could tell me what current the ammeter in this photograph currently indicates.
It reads 54 mA
